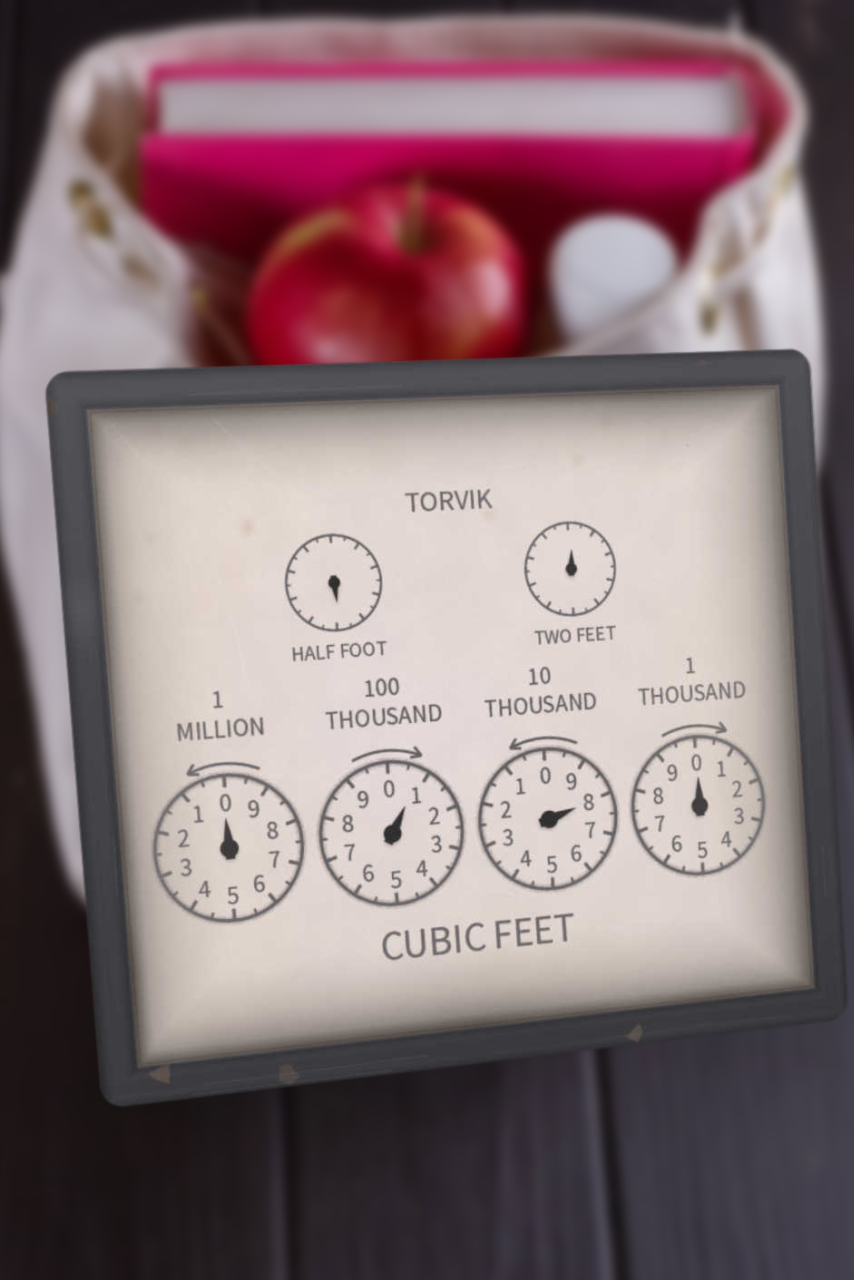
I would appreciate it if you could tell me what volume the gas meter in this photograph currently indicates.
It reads 8000 ft³
